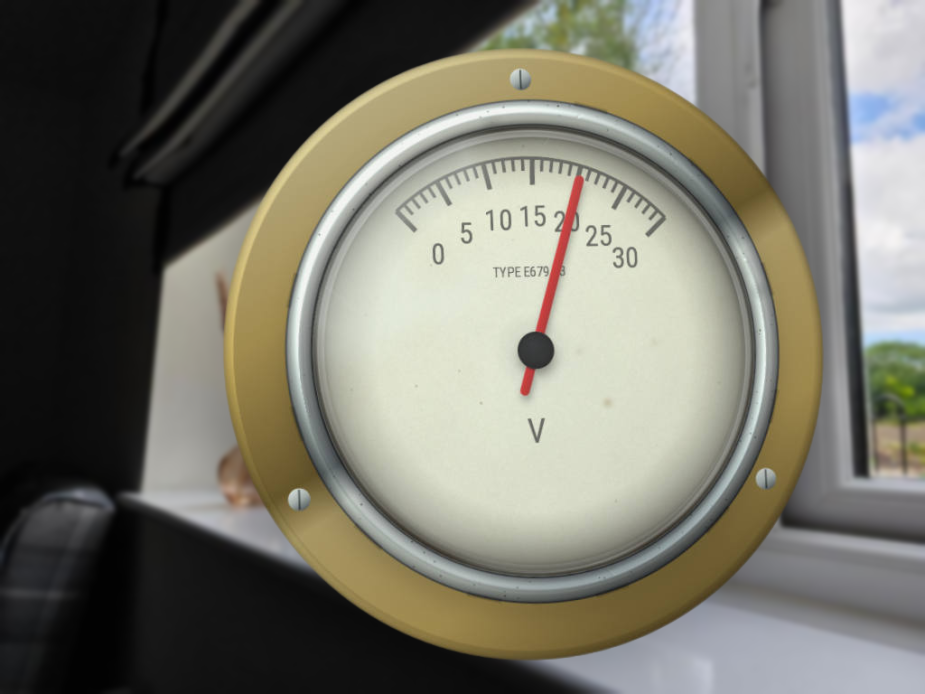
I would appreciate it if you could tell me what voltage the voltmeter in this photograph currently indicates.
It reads 20 V
